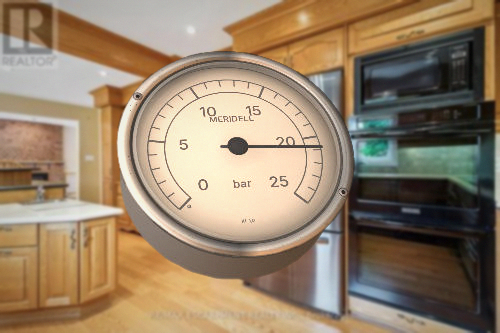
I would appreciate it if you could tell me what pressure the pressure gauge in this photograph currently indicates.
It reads 21 bar
